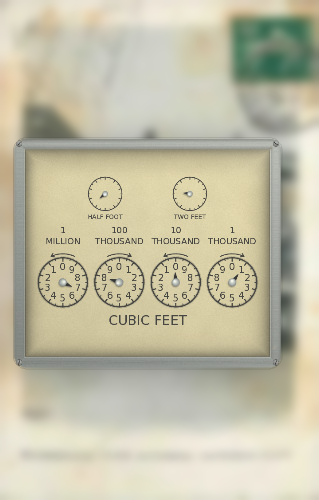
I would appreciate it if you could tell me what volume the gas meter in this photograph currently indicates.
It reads 680100 ft³
